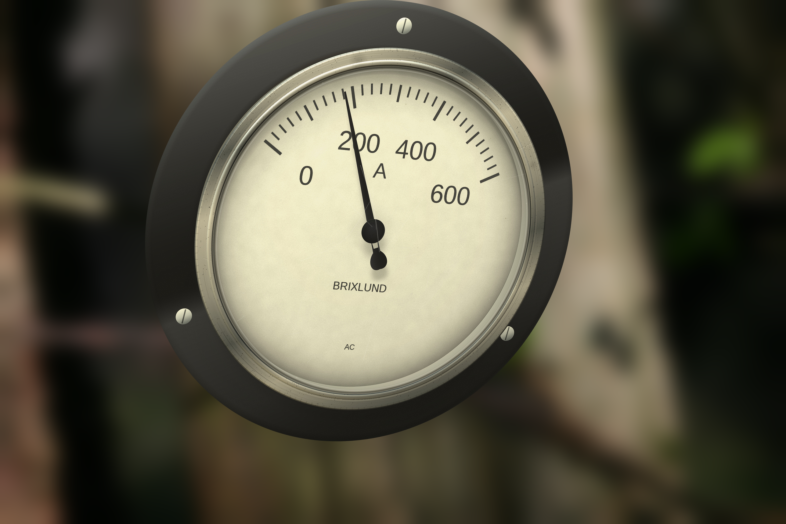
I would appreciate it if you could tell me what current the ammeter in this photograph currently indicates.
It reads 180 A
